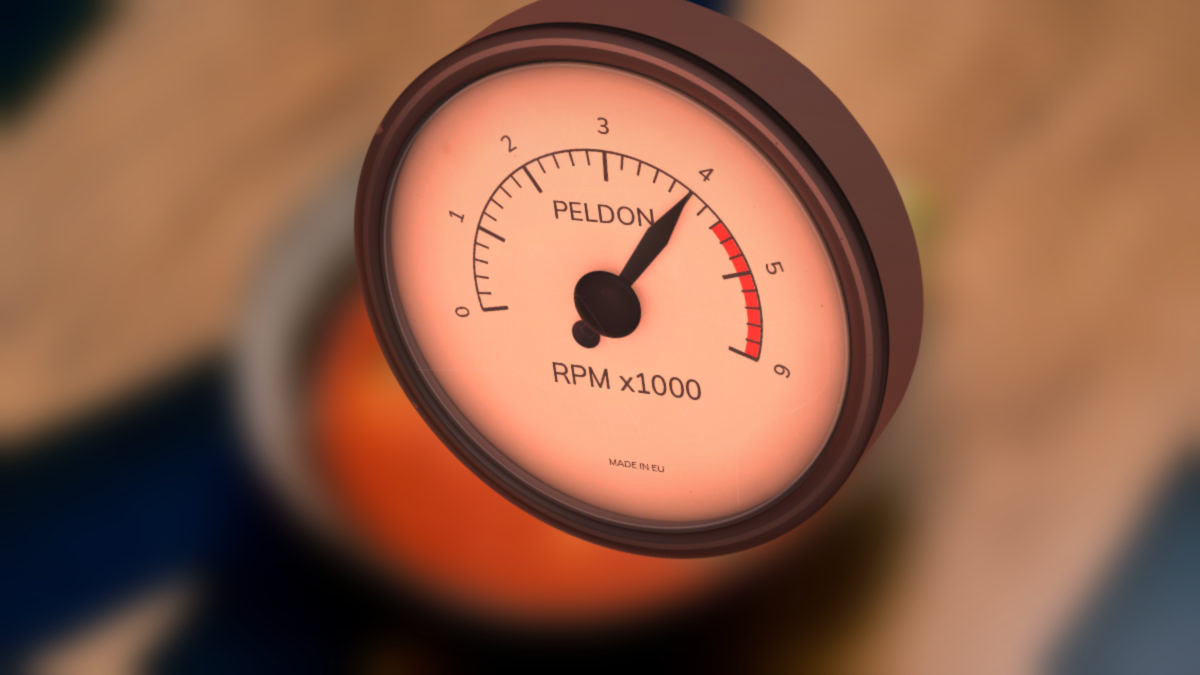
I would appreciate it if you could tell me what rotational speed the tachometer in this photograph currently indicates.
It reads 4000 rpm
